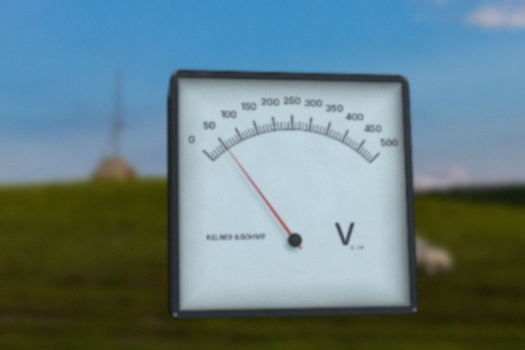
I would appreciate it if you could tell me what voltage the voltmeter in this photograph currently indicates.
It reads 50 V
